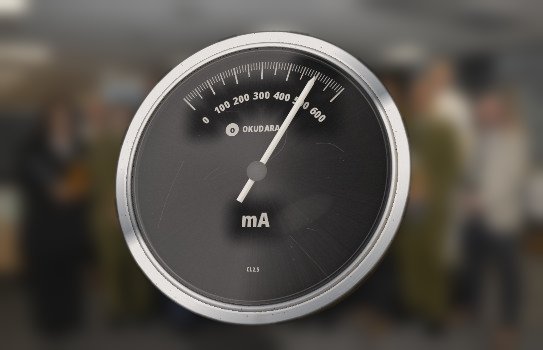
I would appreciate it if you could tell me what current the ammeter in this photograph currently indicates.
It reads 500 mA
